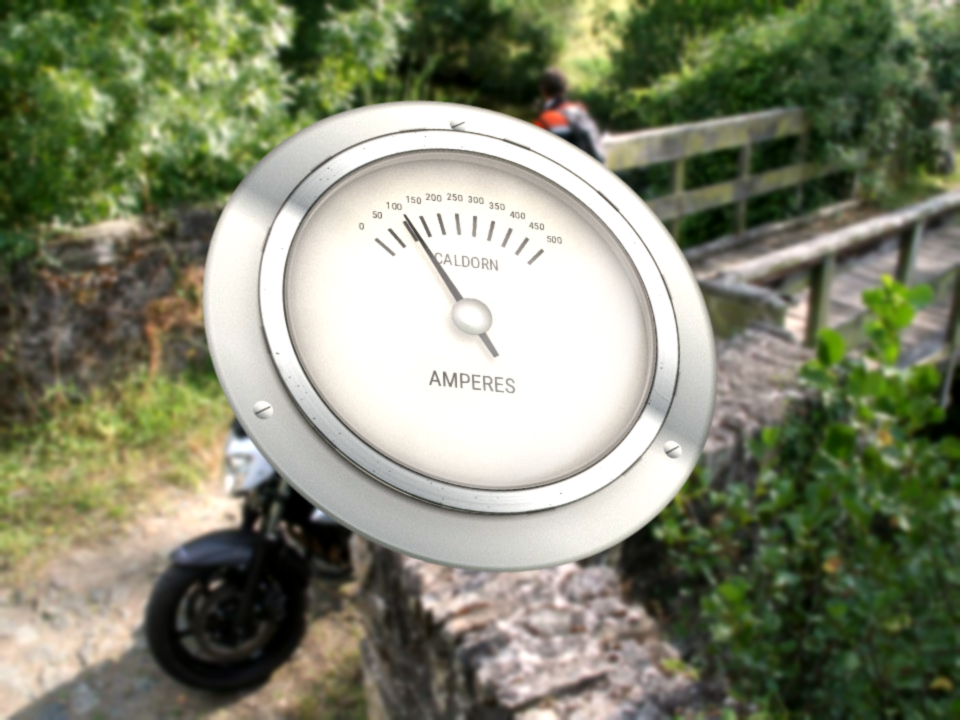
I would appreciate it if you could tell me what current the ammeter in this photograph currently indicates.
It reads 100 A
